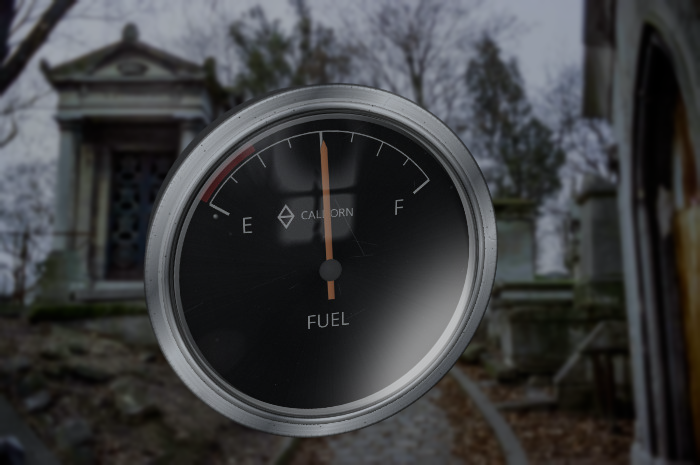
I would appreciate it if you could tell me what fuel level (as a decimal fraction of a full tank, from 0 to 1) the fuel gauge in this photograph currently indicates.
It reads 0.5
